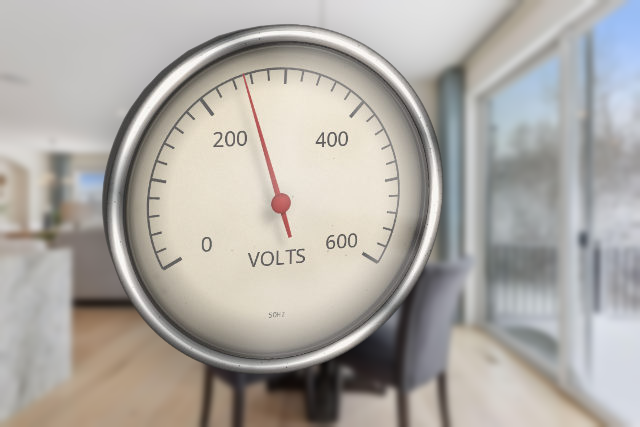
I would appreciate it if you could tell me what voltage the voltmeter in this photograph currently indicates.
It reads 250 V
